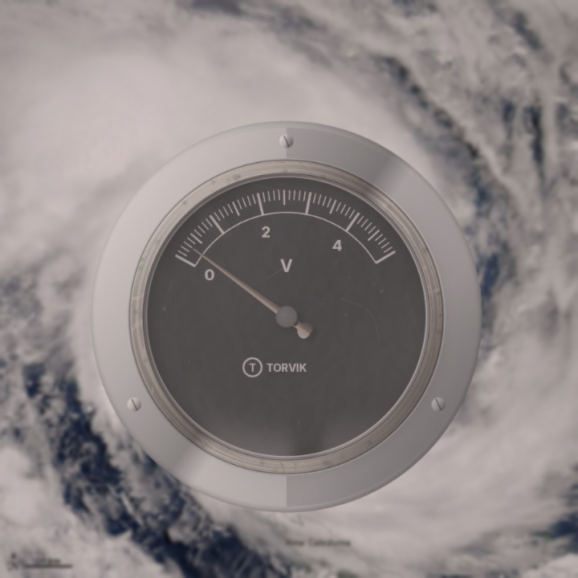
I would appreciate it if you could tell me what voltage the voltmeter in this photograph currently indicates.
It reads 0.3 V
